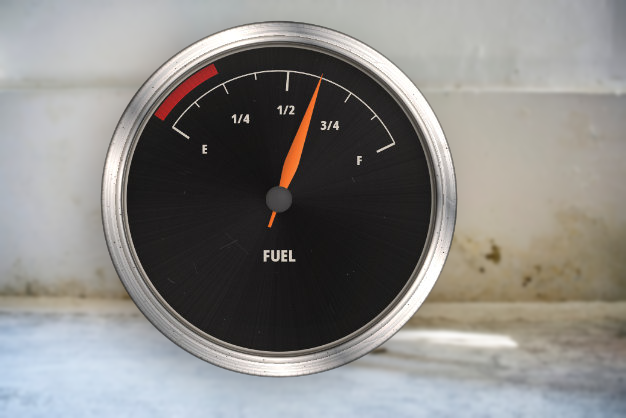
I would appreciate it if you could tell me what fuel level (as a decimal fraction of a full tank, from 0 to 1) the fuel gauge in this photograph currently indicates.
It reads 0.625
